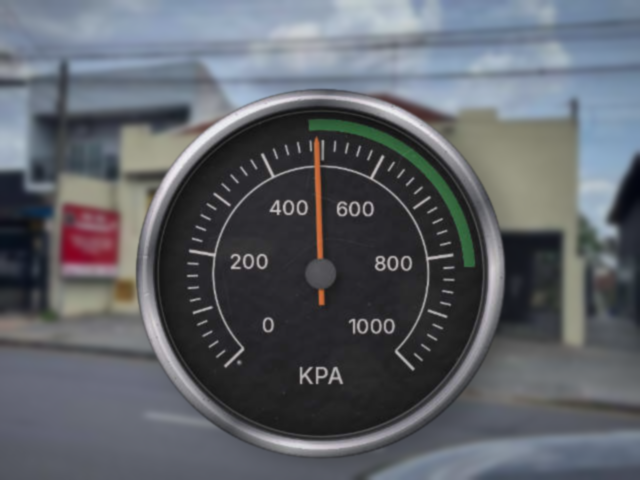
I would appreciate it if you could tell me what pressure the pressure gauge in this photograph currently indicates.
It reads 490 kPa
